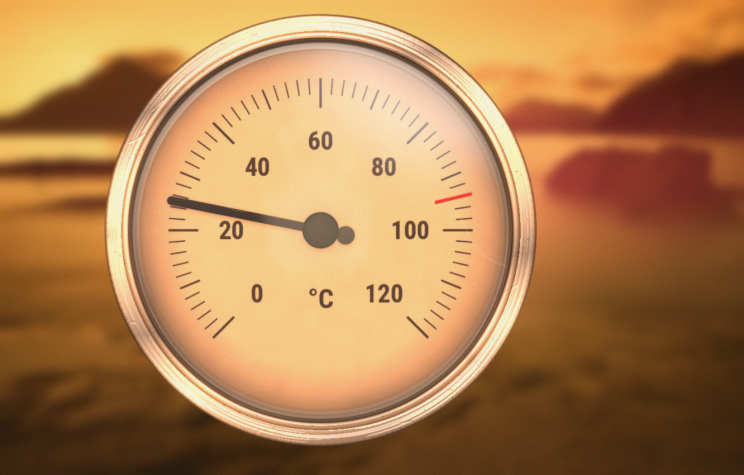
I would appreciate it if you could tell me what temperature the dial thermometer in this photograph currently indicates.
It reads 25 °C
